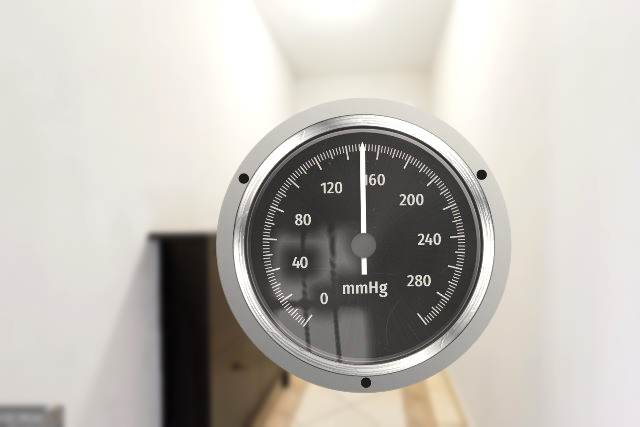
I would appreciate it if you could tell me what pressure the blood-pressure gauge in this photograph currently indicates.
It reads 150 mmHg
